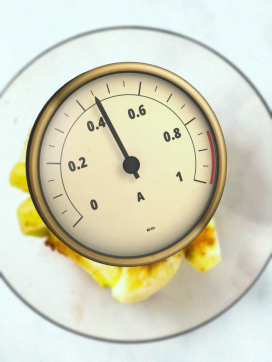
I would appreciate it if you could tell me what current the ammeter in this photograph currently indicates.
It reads 0.45 A
